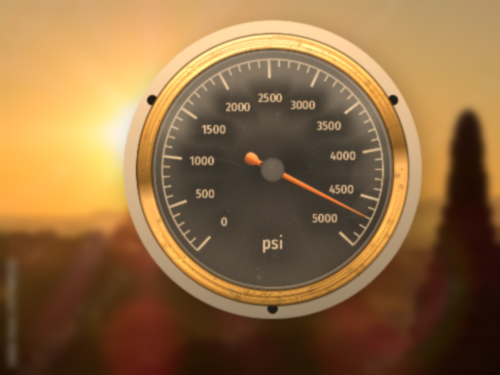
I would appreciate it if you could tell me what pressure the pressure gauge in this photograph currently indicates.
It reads 4700 psi
